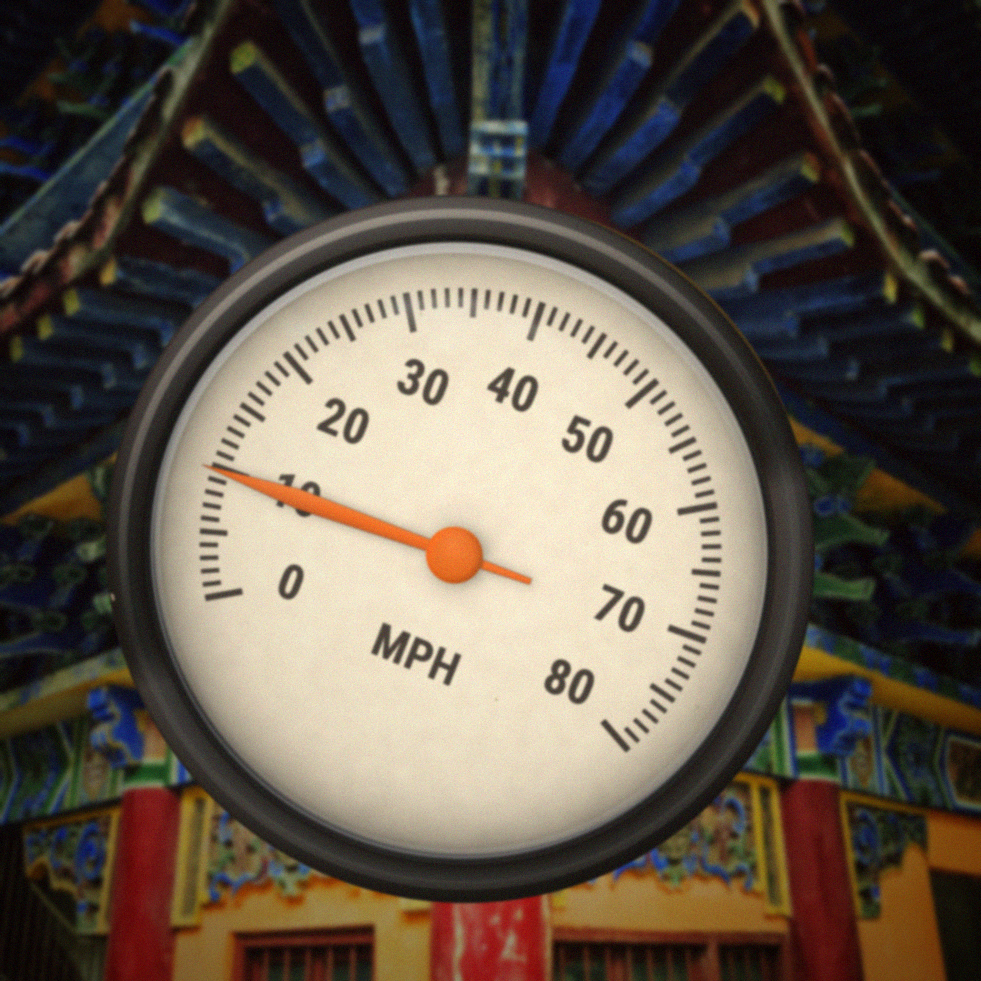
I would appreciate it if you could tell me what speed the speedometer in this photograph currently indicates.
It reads 10 mph
